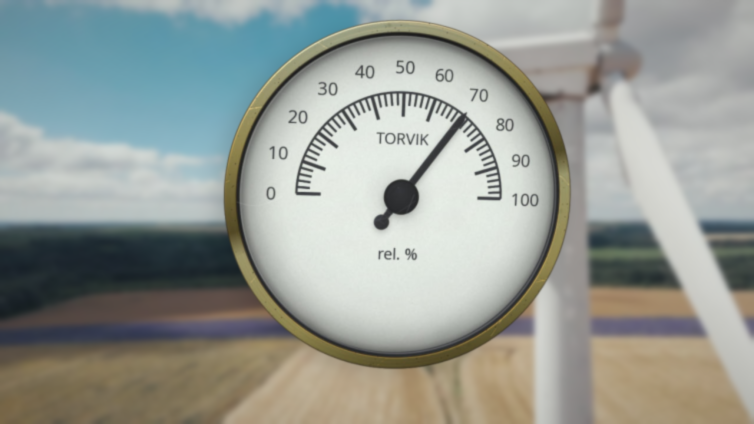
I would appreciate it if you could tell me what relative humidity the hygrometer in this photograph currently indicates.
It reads 70 %
